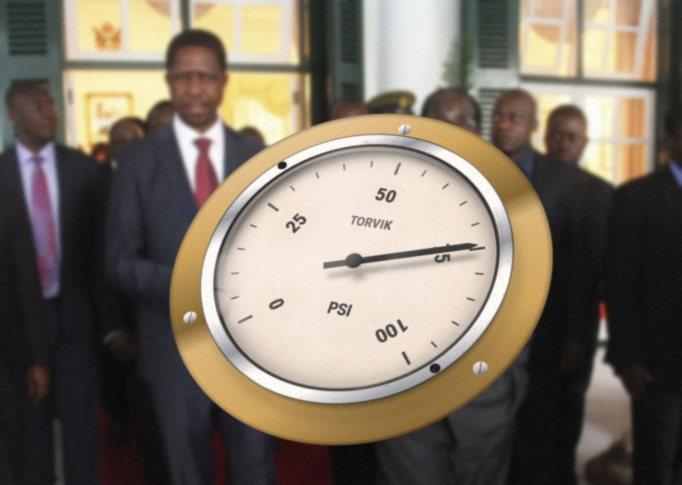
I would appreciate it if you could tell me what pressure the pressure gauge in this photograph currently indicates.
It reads 75 psi
